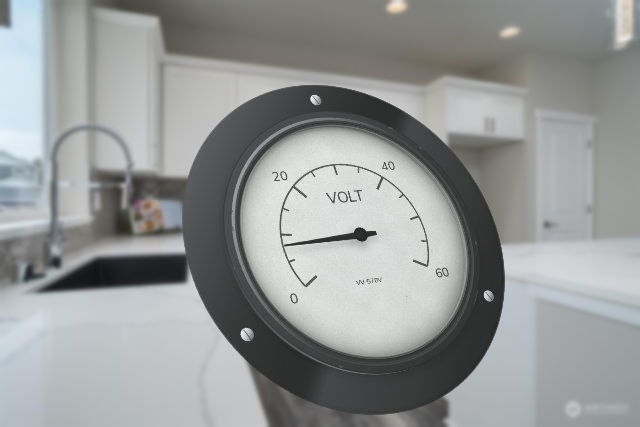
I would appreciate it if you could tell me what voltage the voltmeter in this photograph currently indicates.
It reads 7.5 V
